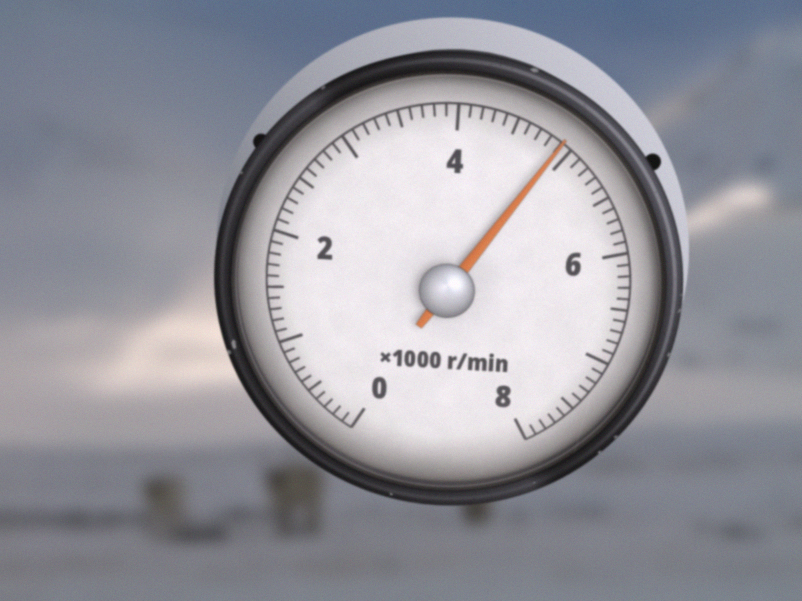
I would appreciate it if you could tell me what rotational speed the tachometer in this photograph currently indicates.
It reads 4900 rpm
